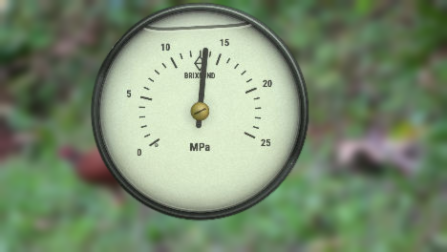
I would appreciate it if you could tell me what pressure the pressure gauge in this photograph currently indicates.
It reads 13.5 MPa
